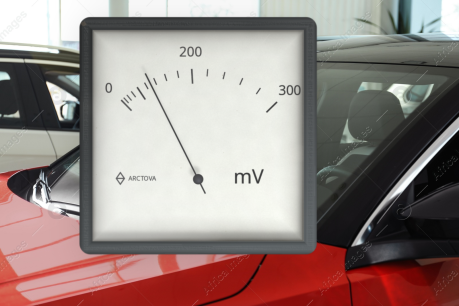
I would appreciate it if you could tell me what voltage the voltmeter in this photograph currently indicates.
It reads 130 mV
